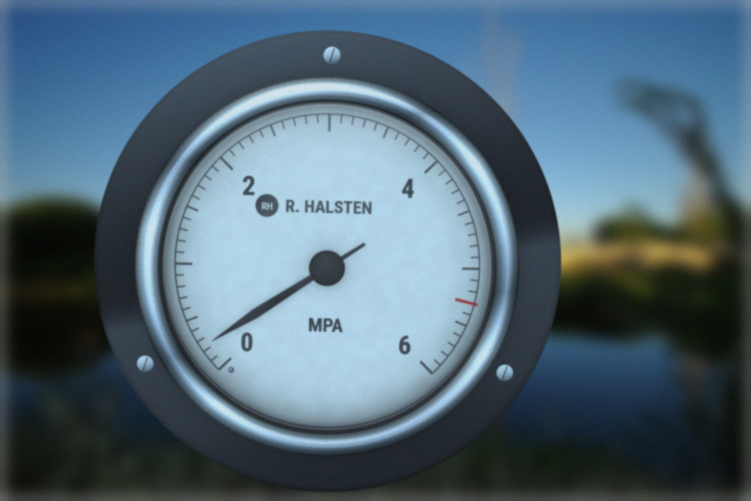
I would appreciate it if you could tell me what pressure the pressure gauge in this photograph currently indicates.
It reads 0.25 MPa
